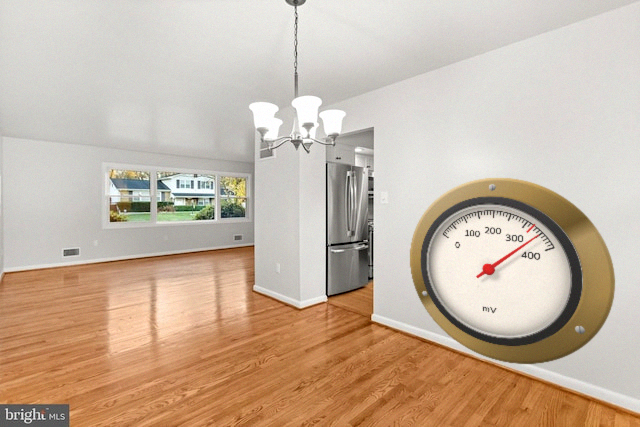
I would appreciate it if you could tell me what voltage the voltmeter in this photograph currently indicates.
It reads 350 mV
